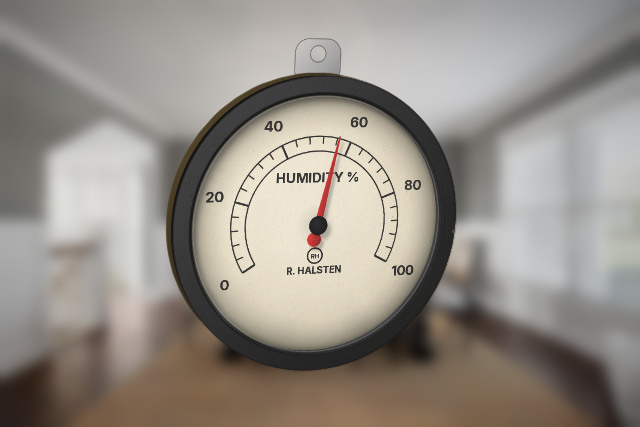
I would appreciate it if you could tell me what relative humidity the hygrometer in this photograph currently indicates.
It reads 56 %
